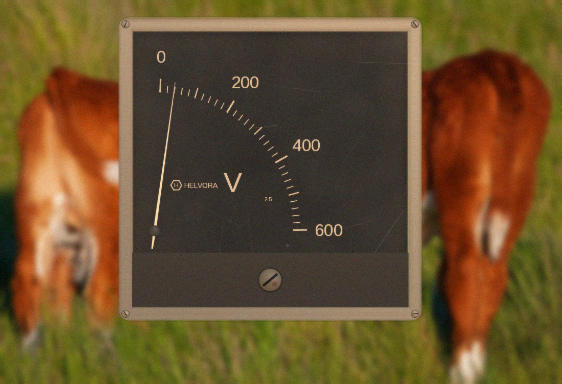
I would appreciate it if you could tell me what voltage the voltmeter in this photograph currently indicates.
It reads 40 V
